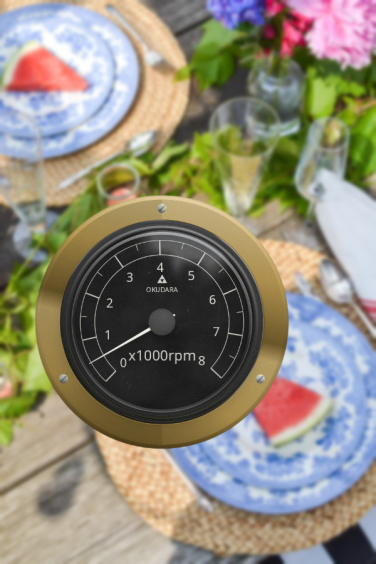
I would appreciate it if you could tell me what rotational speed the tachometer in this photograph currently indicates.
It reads 500 rpm
